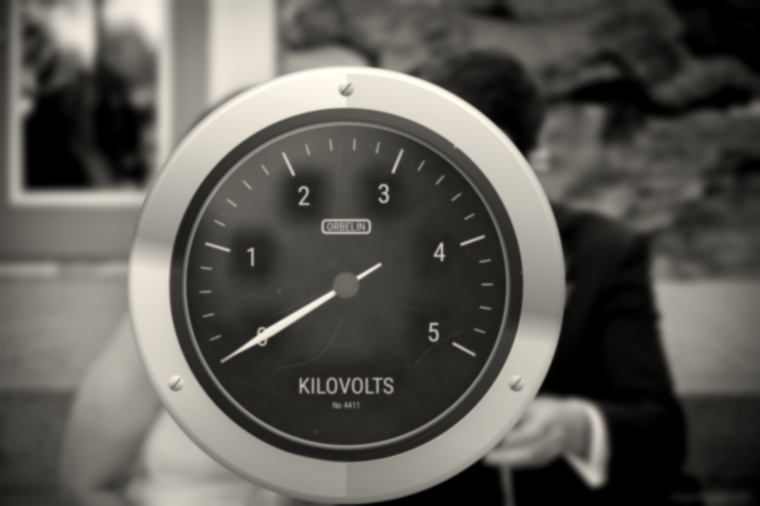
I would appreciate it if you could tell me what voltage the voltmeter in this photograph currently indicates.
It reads 0 kV
